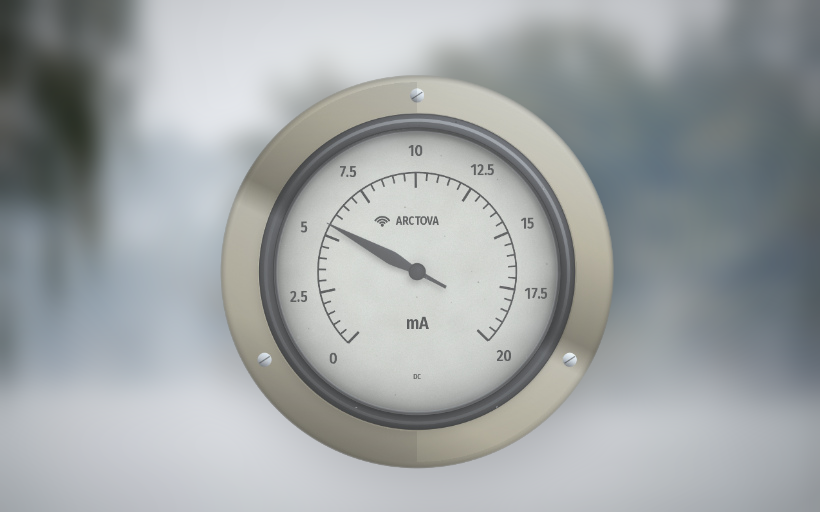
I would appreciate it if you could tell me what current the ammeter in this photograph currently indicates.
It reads 5.5 mA
